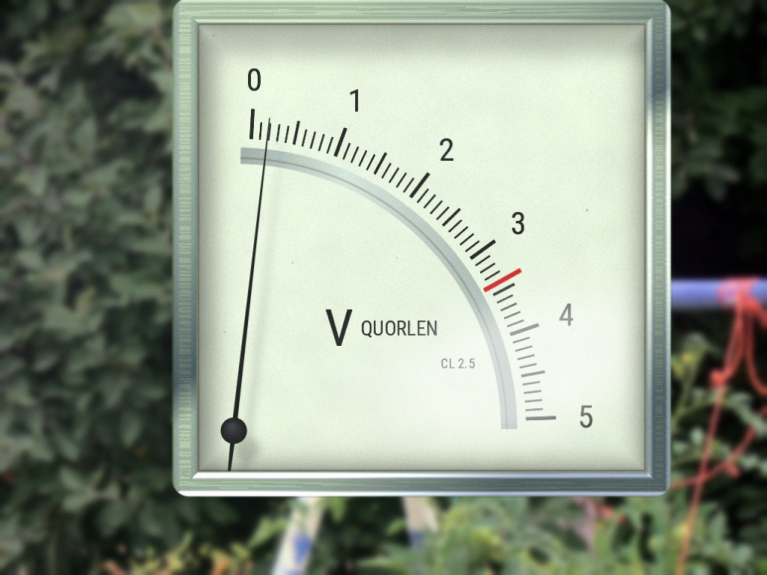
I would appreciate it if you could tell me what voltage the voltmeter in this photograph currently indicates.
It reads 0.2 V
